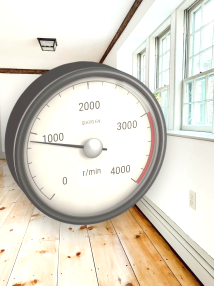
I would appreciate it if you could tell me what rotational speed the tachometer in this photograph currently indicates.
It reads 900 rpm
